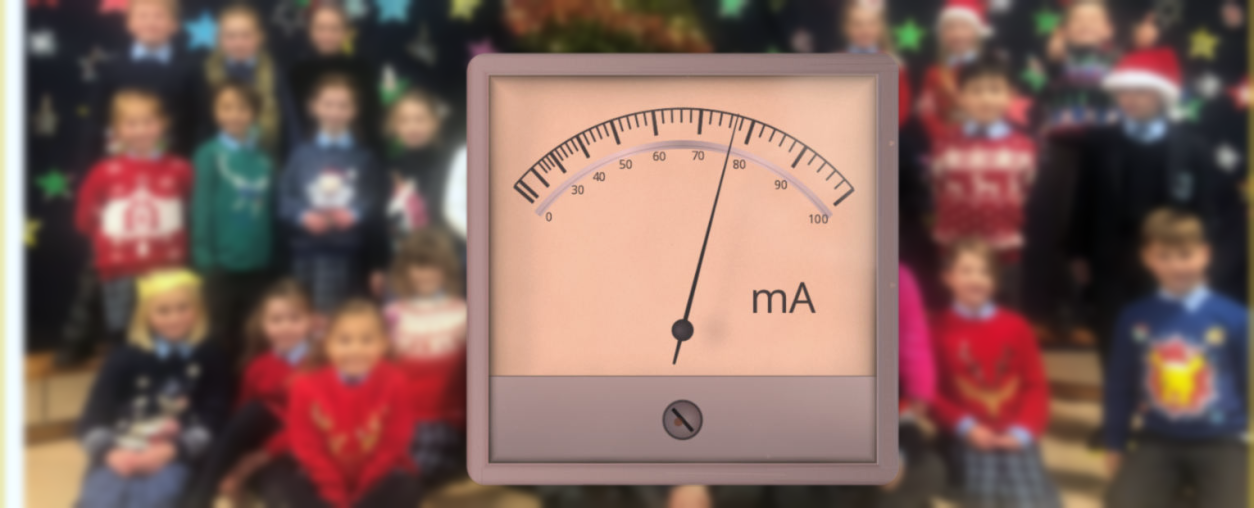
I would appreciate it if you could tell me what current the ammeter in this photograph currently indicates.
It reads 77 mA
